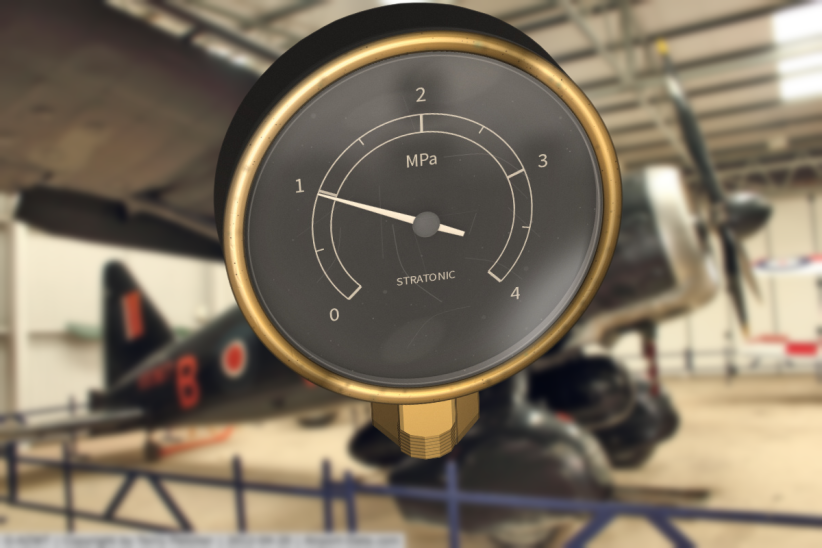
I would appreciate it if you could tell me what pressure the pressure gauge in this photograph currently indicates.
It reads 1 MPa
